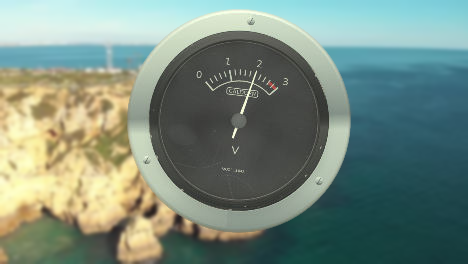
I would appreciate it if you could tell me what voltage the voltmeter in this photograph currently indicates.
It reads 2 V
